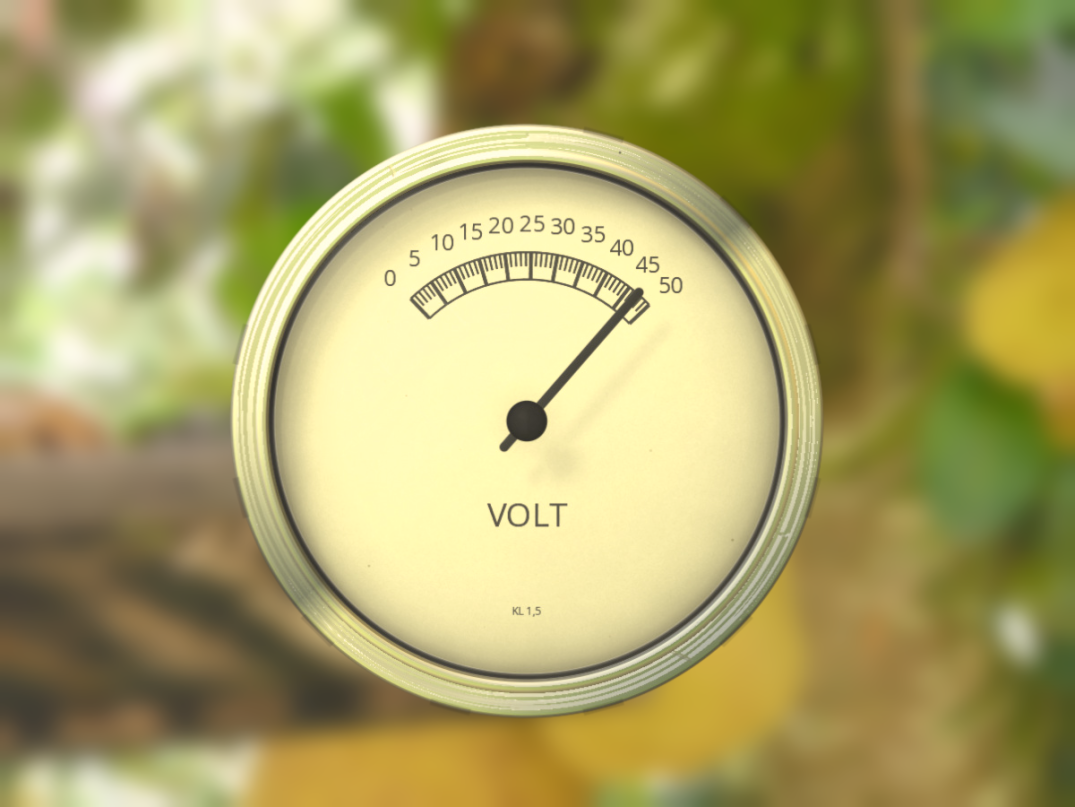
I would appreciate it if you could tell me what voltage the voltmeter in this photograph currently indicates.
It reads 47 V
